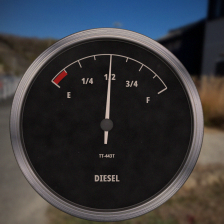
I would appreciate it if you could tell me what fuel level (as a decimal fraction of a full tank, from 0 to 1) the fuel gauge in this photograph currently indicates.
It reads 0.5
